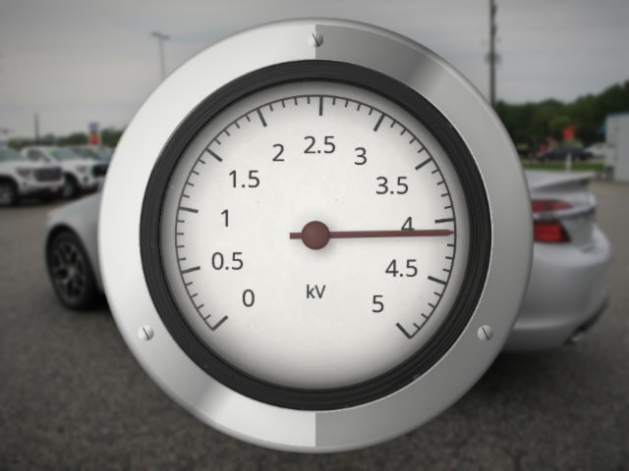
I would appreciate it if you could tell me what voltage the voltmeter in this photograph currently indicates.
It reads 4.1 kV
